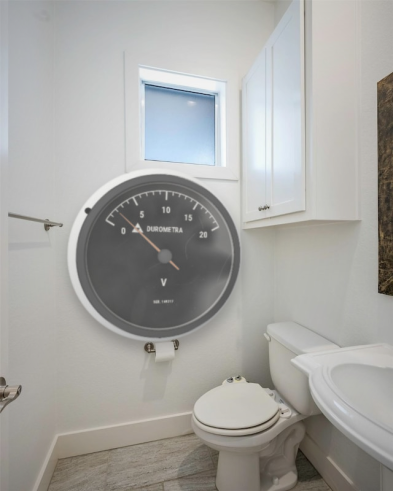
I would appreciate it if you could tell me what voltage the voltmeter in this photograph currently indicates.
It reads 2 V
